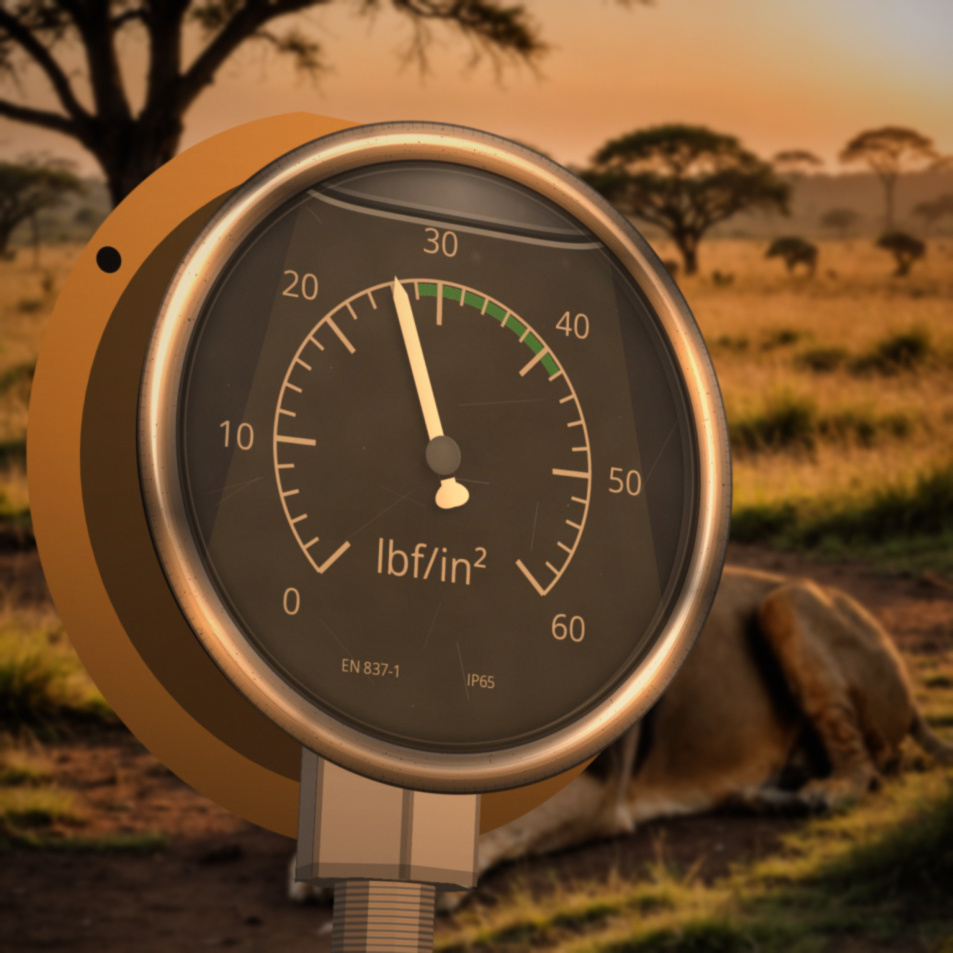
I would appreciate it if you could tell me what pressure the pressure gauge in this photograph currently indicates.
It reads 26 psi
